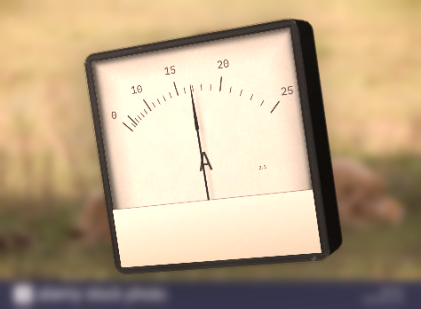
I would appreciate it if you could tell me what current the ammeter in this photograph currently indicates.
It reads 17 A
